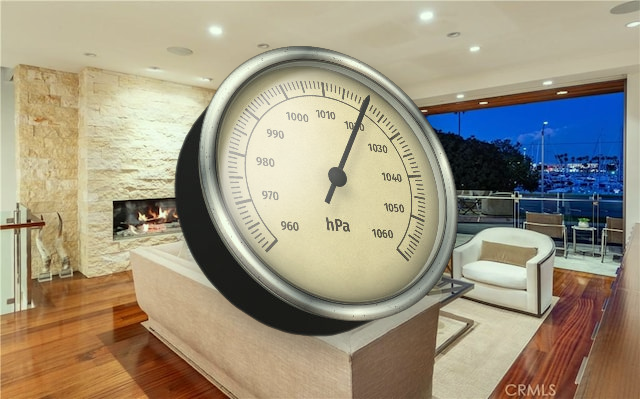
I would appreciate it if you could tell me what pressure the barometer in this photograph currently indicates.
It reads 1020 hPa
